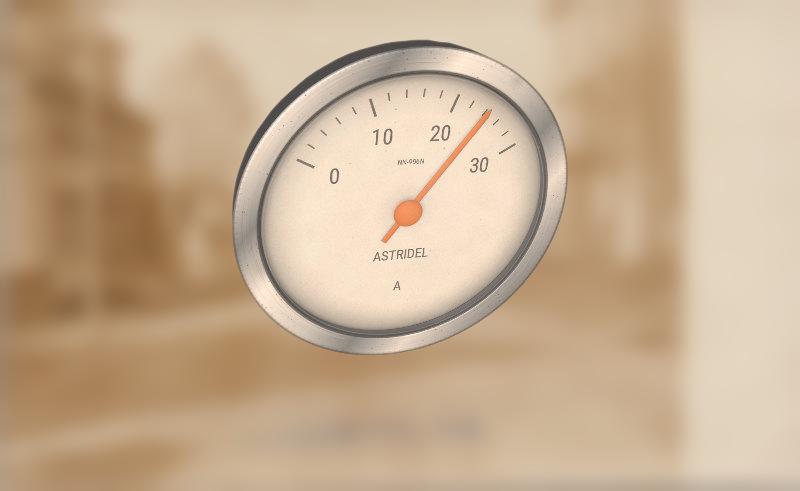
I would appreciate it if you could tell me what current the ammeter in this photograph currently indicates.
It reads 24 A
